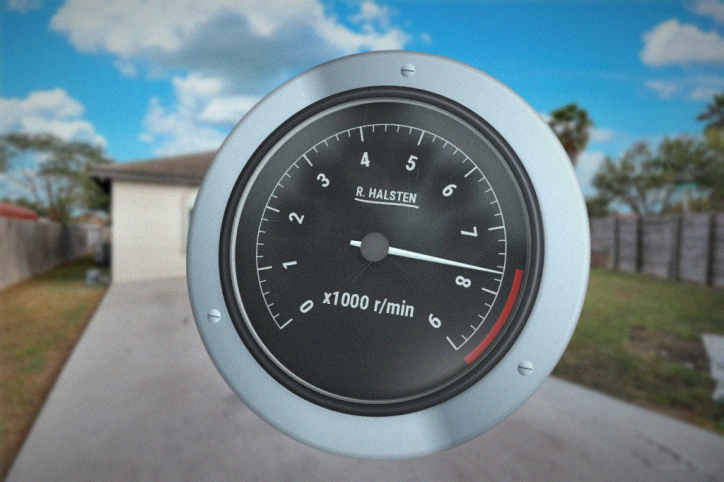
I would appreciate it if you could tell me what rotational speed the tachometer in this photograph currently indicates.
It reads 7700 rpm
